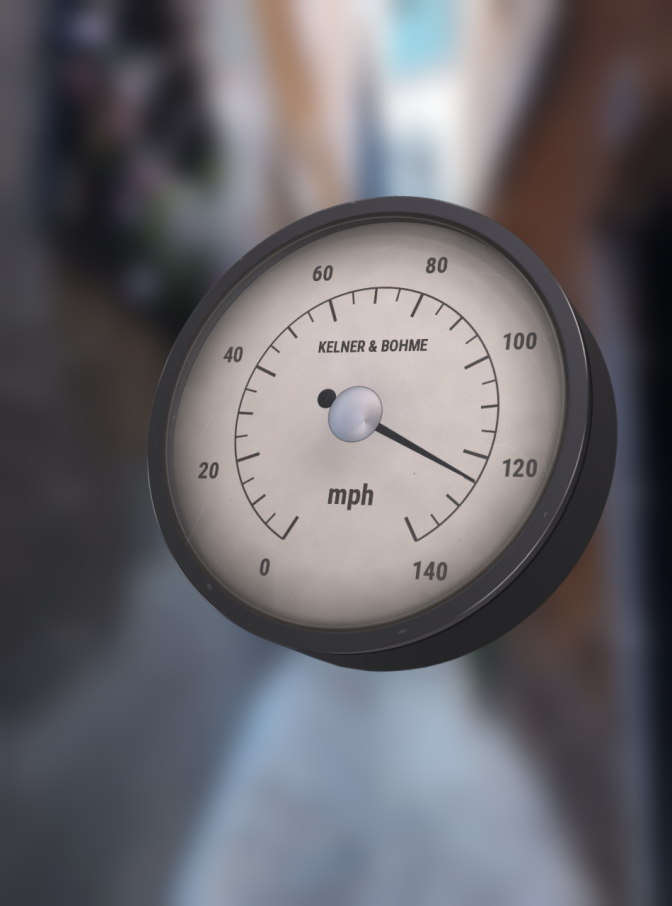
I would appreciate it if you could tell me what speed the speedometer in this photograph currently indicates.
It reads 125 mph
